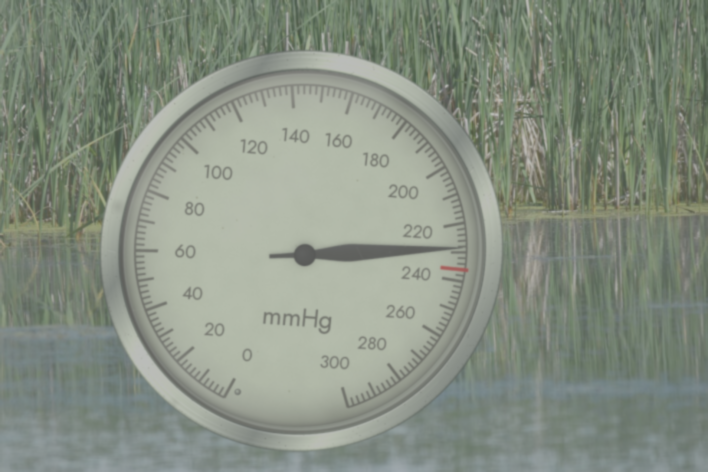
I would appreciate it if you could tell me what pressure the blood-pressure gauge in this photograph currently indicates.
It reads 228 mmHg
